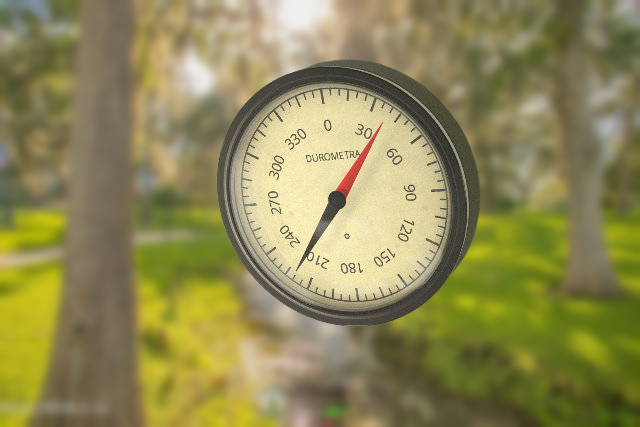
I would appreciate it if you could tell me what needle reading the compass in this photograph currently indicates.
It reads 40 °
